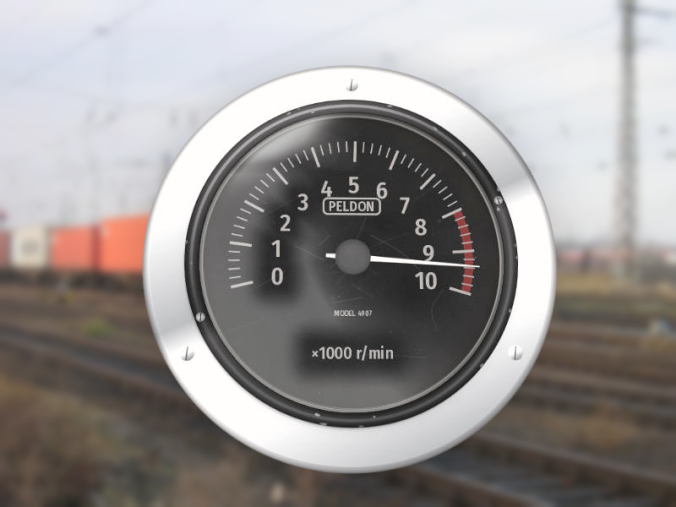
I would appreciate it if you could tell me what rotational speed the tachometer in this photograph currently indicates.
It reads 9400 rpm
